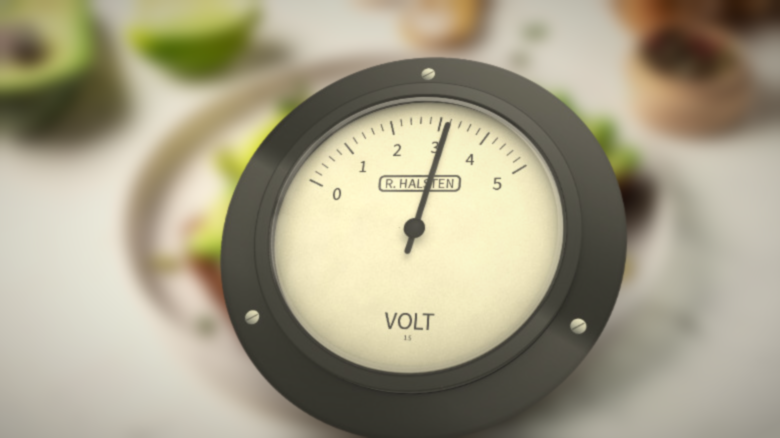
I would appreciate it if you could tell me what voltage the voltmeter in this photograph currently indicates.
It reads 3.2 V
